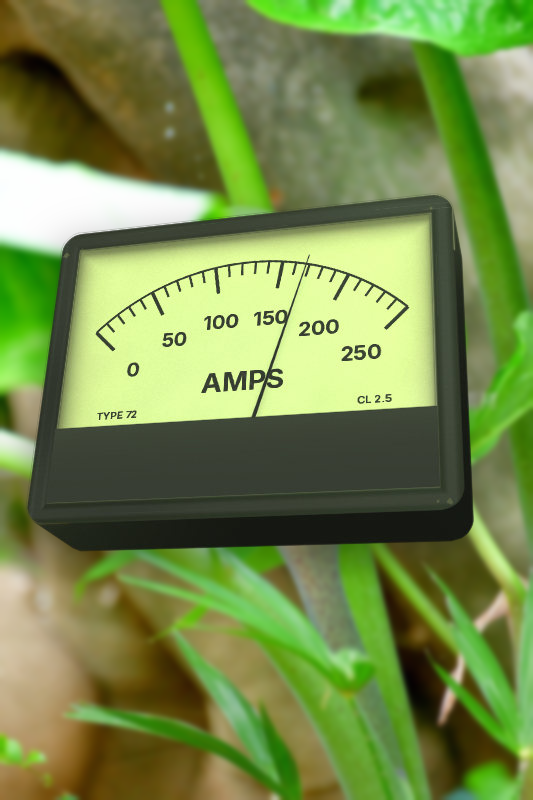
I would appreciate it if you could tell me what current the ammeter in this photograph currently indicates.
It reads 170 A
